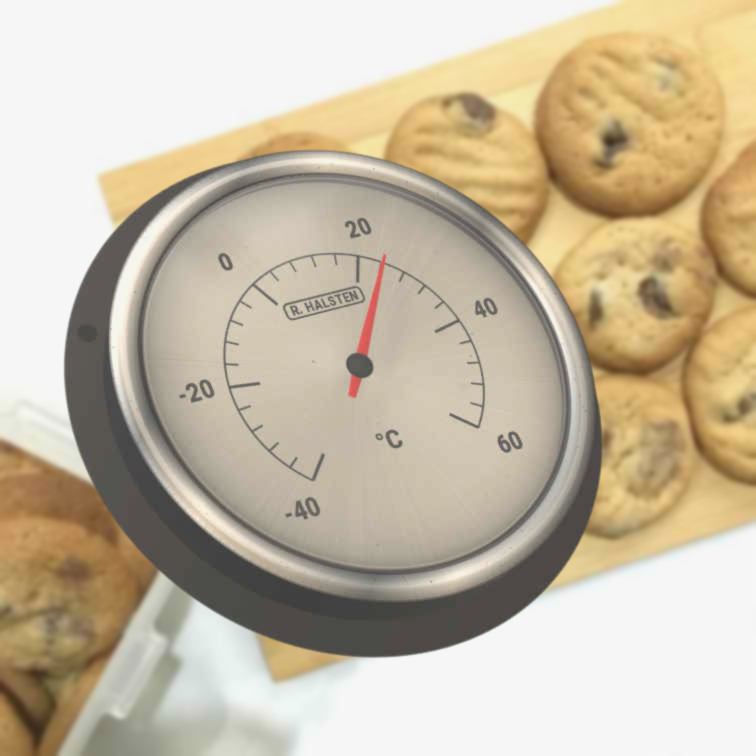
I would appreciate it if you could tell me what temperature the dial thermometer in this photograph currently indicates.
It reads 24 °C
